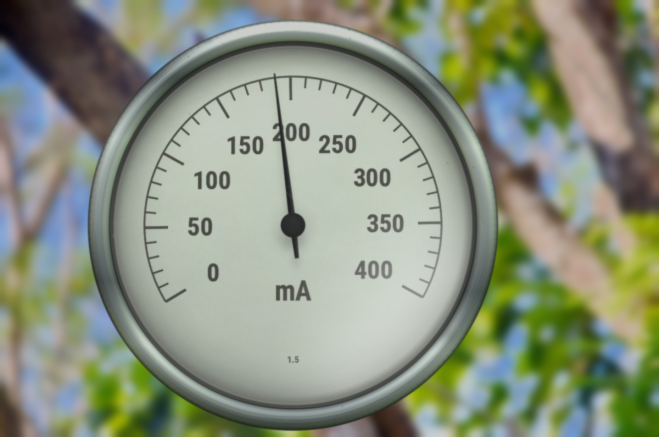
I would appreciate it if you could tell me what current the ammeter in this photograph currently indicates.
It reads 190 mA
